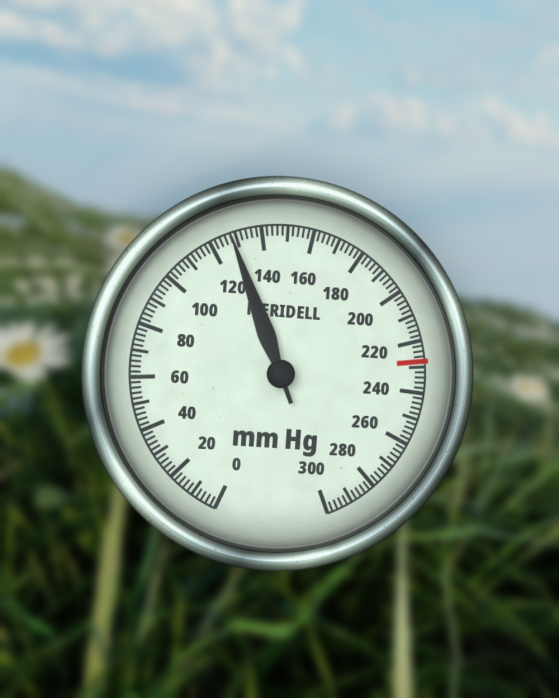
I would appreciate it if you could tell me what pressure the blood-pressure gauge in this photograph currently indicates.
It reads 128 mmHg
